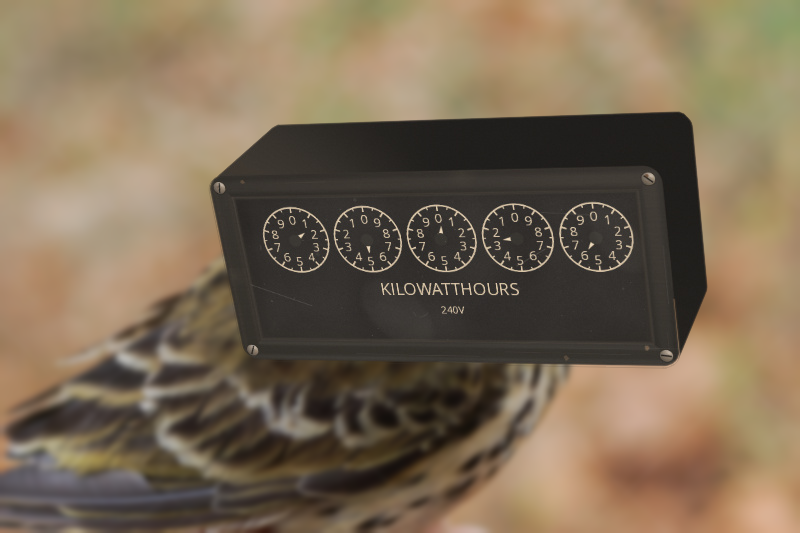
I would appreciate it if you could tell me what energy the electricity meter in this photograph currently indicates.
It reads 15026 kWh
